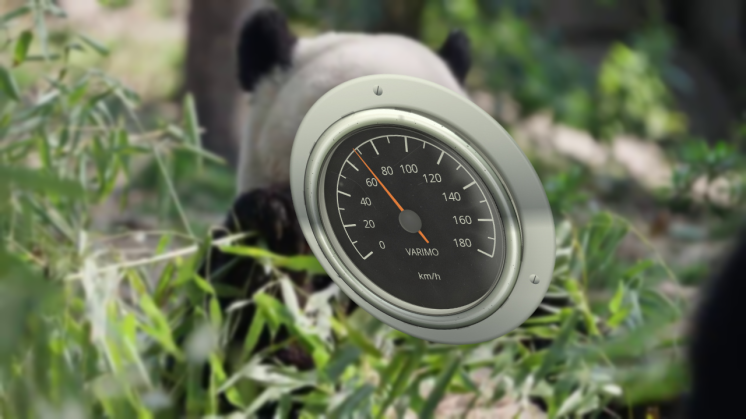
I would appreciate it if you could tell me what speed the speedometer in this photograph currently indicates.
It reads 70 km/h
